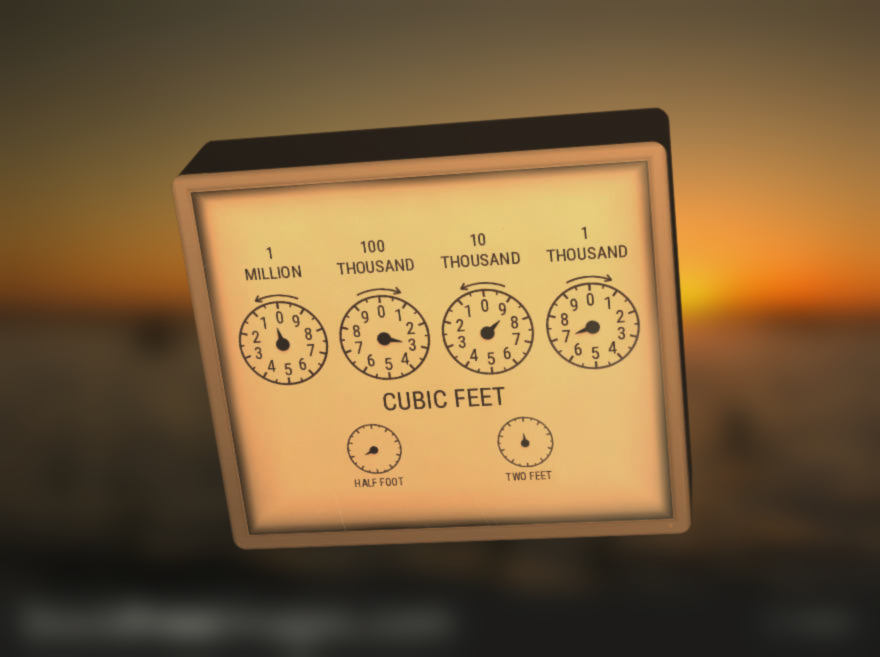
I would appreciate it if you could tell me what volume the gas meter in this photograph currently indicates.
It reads 28700 ft³
